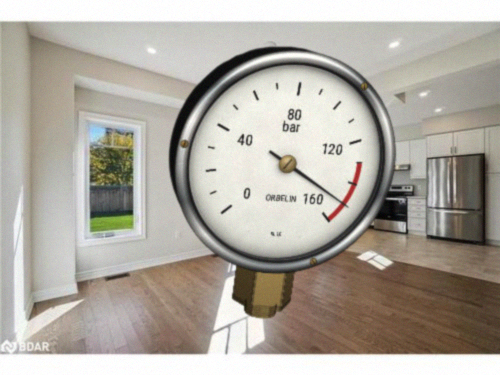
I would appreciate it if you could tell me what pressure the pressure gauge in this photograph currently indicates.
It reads 150 bar
